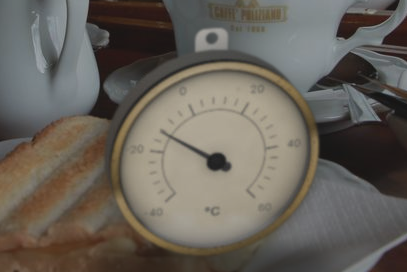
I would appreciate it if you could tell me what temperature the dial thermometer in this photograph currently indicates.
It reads -12 °C
